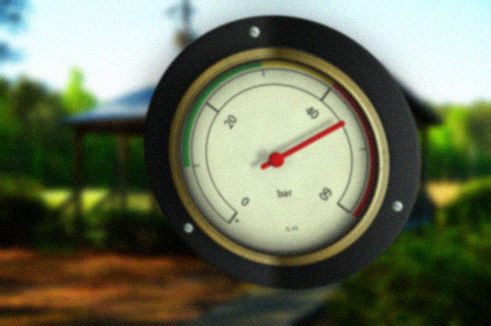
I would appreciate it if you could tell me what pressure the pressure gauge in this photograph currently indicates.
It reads 45 bar
